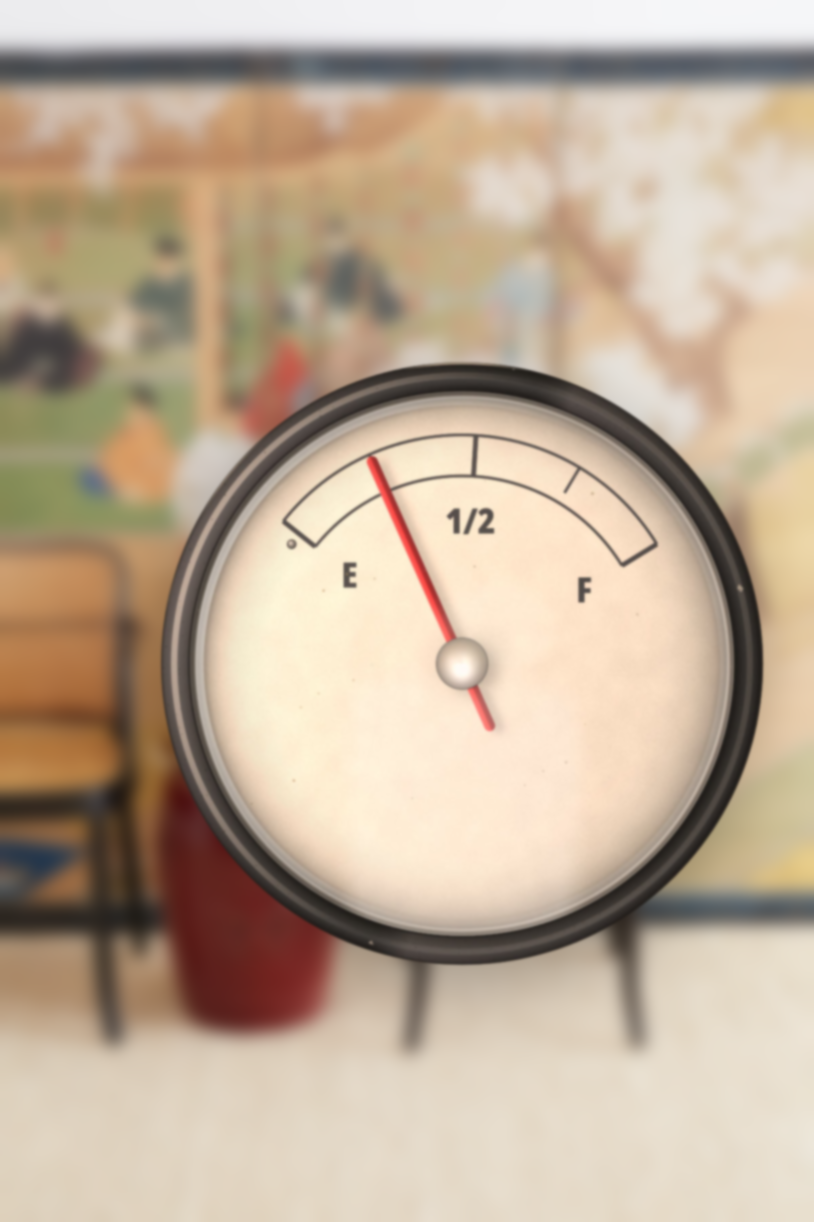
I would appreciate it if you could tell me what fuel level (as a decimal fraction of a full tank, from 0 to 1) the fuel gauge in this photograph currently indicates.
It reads 0.25
